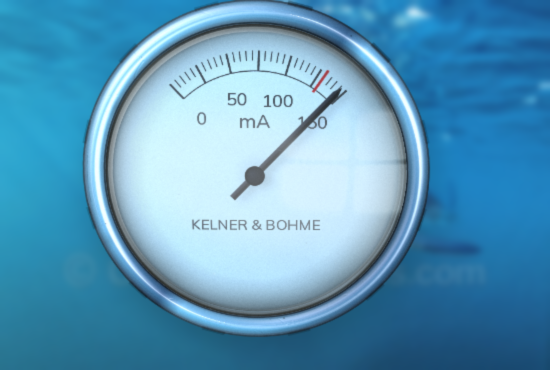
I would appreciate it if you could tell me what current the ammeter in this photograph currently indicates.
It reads 145 mA
